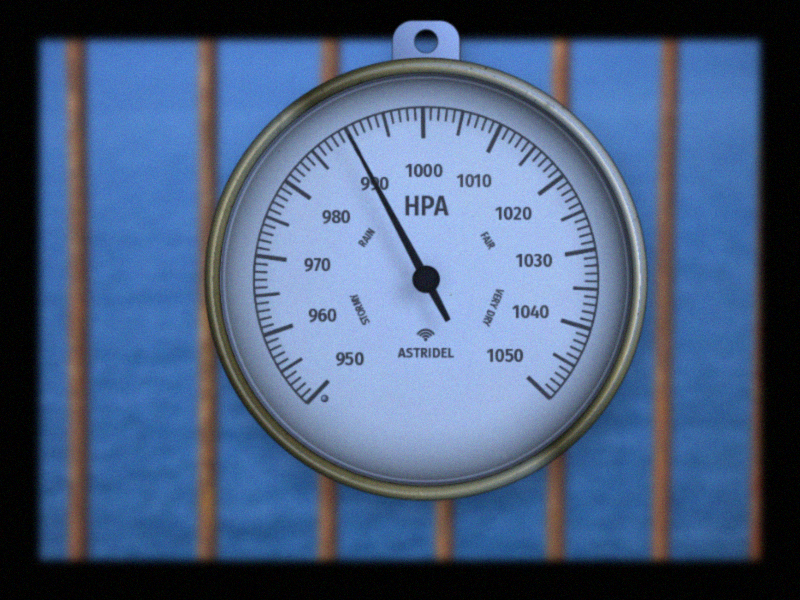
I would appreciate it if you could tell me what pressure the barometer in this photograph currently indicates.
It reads 990 hPa
